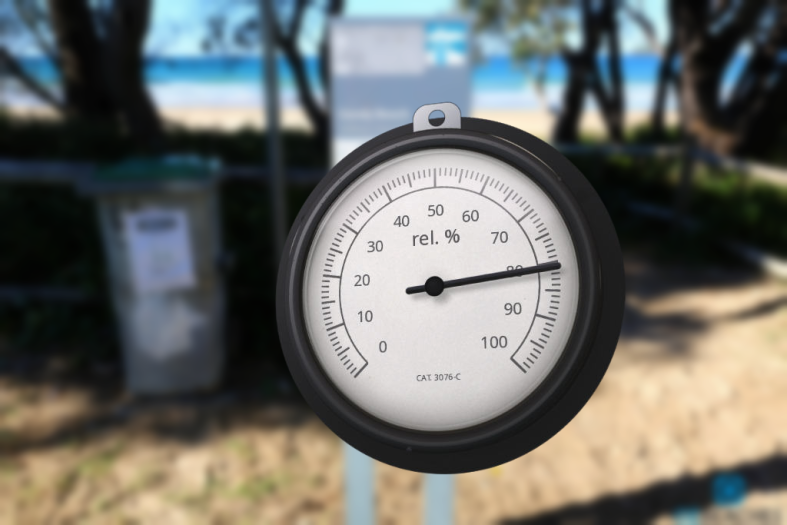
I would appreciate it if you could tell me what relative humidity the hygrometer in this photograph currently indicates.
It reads 81 %
